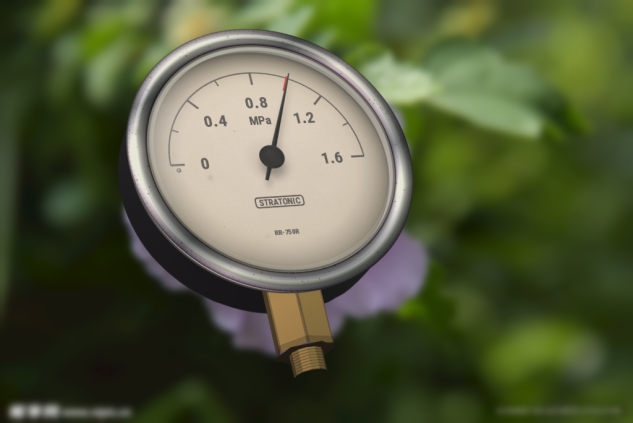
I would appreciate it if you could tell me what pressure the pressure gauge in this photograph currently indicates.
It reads 1 MPa
